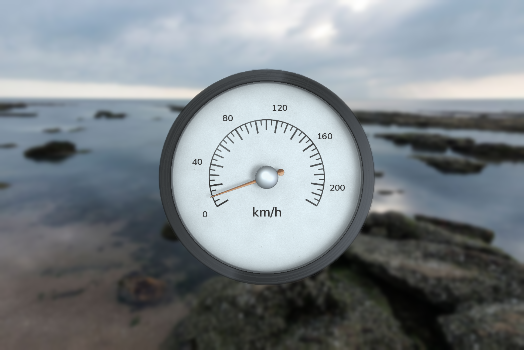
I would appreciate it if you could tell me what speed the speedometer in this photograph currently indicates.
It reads 10 km/h
